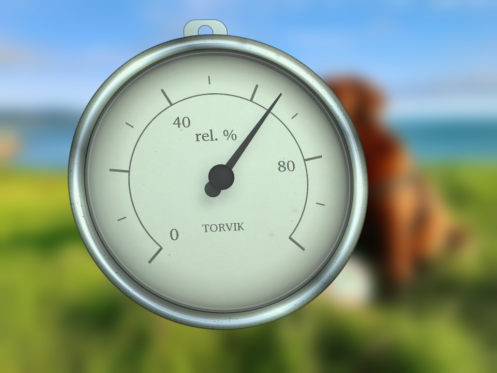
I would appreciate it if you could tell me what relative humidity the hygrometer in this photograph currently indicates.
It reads 65 %
